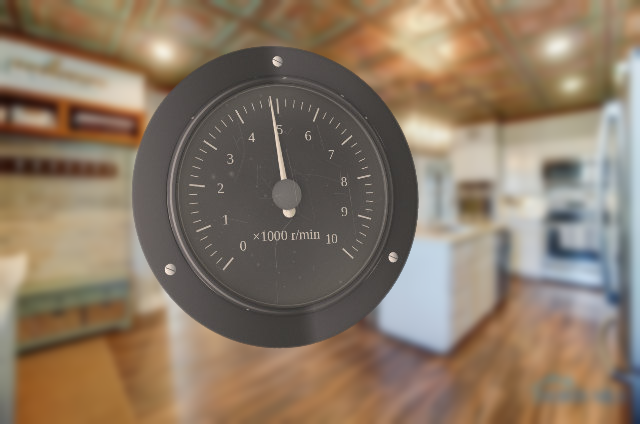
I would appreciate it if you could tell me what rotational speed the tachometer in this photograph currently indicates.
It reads 4800 rpm
